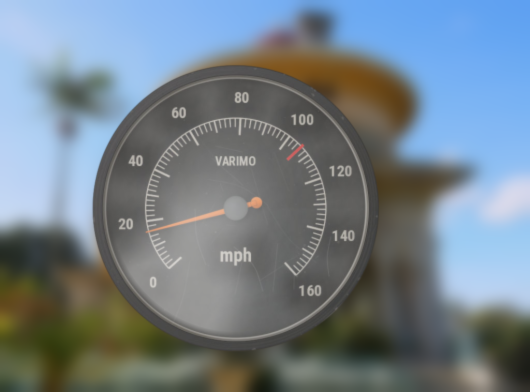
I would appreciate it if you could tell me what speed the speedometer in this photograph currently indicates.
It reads 16 mph
